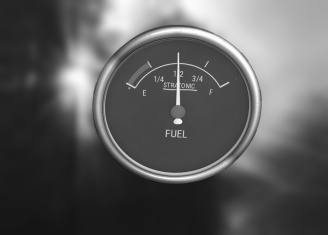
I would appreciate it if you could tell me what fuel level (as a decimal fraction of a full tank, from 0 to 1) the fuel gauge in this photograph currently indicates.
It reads 0.5
